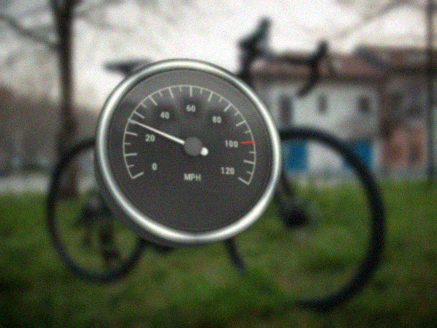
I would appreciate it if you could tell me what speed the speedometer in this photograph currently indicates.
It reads 25 mph
